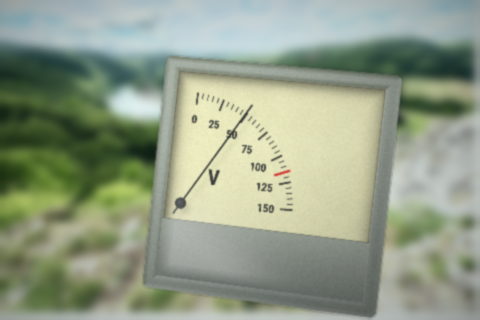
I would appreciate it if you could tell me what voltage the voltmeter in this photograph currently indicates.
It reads 50 V
